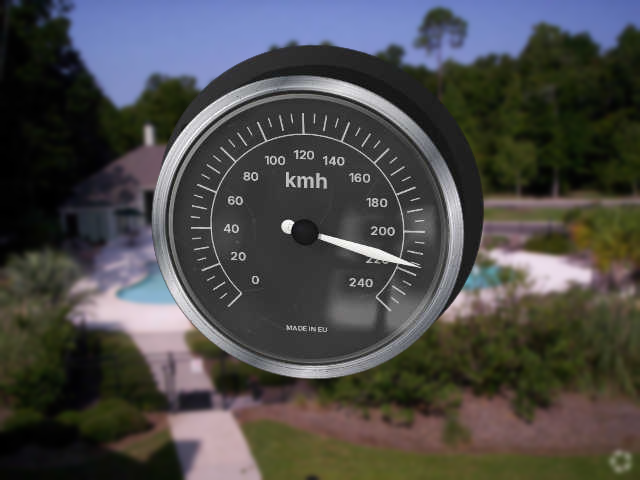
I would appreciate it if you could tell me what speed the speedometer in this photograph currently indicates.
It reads 215 km/h
